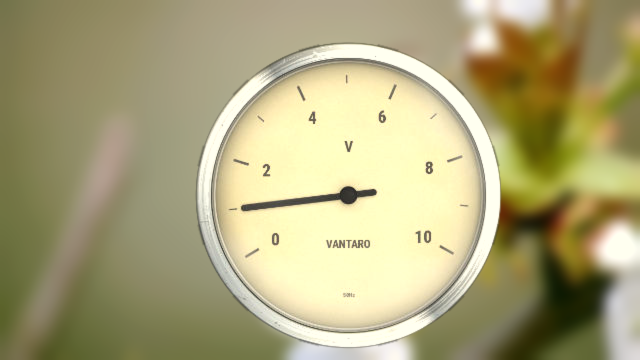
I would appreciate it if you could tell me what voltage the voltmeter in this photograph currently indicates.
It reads 1 V
